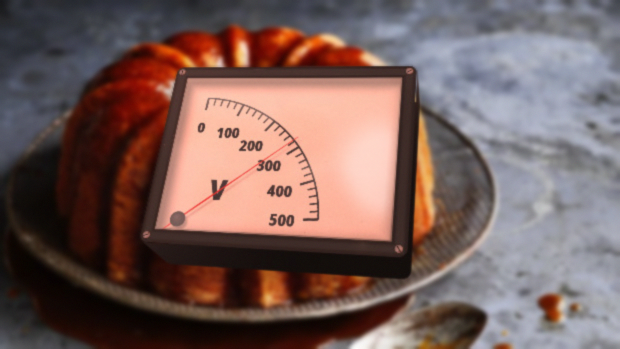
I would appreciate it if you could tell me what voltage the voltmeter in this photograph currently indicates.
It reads 280 V
